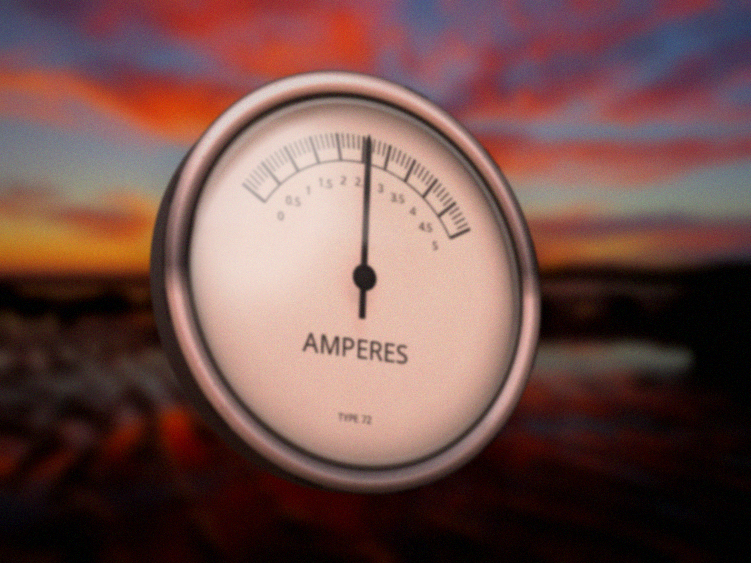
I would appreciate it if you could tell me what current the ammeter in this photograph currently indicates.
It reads 2.5 A
